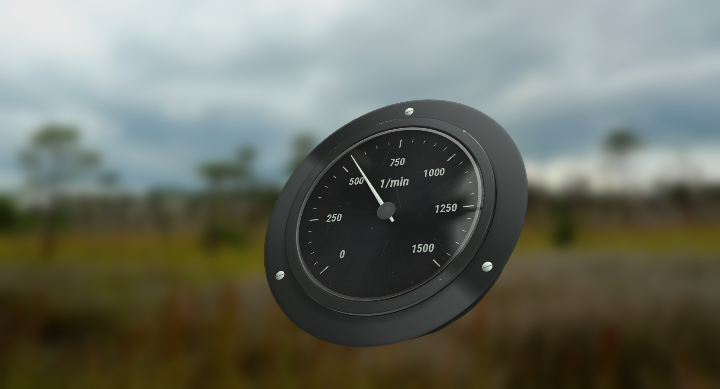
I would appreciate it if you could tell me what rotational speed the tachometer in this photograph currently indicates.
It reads 550 rpm
